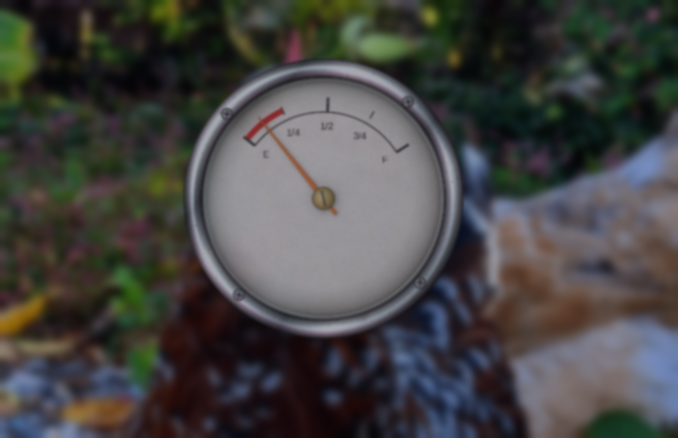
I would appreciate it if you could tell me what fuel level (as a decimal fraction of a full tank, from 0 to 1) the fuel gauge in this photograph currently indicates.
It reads 0.125
